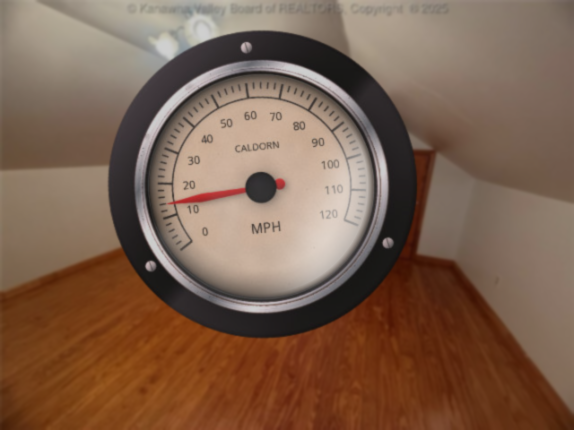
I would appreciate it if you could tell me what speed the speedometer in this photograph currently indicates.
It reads 14 mph
